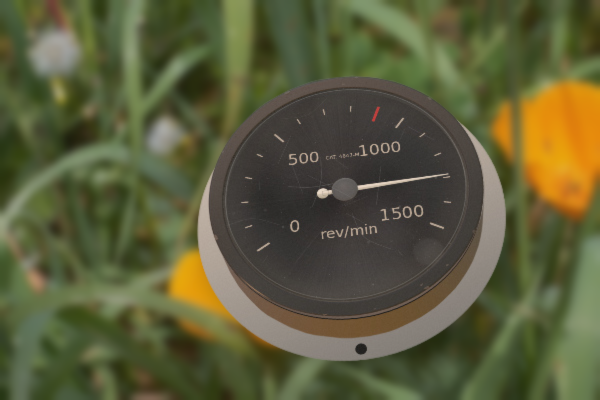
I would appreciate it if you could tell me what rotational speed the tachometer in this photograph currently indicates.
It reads 1300 rpm
